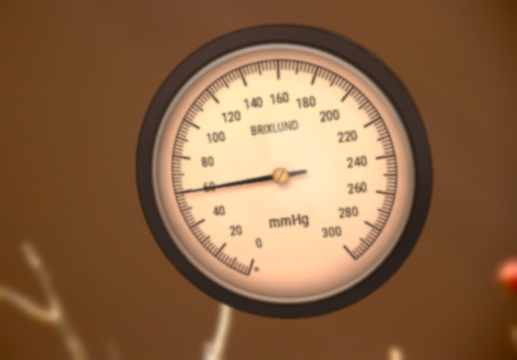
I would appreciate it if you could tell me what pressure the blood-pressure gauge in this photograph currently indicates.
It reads 60 mmHg
